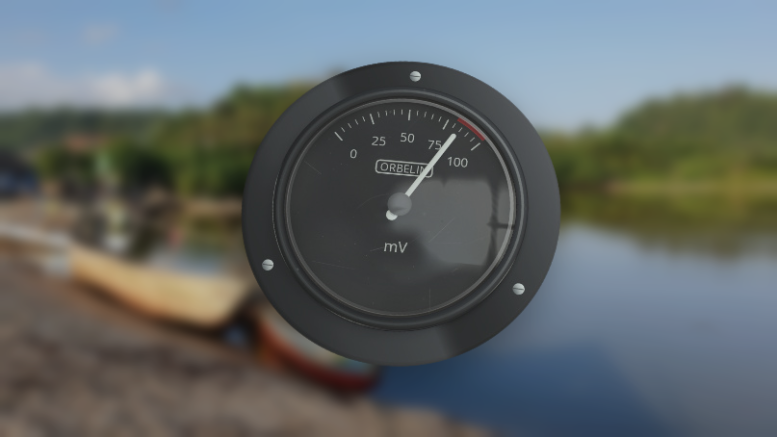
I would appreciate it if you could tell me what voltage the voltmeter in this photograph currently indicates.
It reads 85 mV
